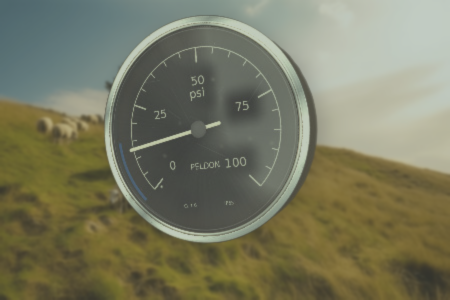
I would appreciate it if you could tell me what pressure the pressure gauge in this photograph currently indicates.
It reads 12.5 psi
